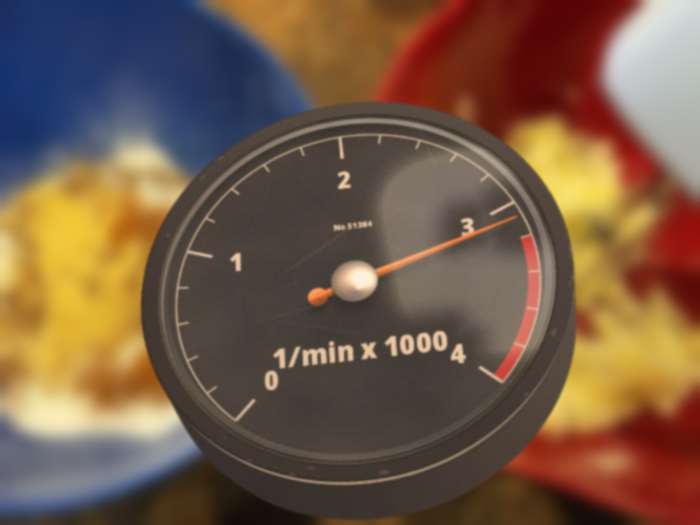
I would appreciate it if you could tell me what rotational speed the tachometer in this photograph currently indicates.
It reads 3100 rpm
